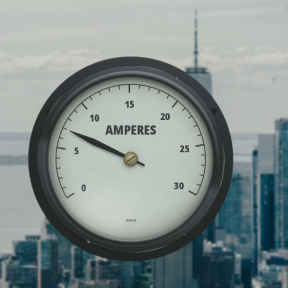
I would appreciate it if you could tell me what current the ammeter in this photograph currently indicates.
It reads 7 A
